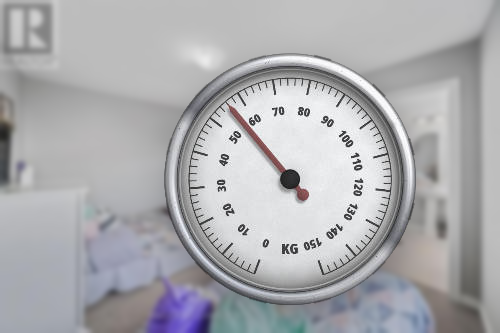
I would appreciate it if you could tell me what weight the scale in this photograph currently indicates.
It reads 56 kg
